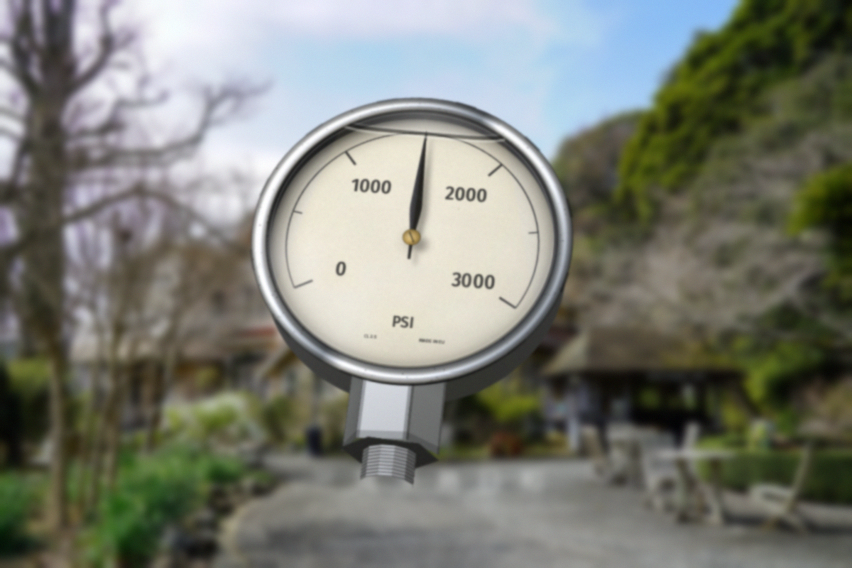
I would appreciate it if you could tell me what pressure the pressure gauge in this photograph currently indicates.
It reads 1500 psi
